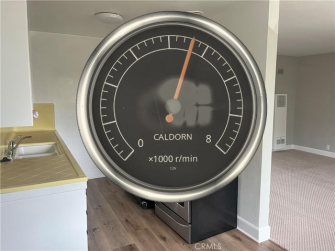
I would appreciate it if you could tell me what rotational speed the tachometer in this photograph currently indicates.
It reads 4600 rpm
